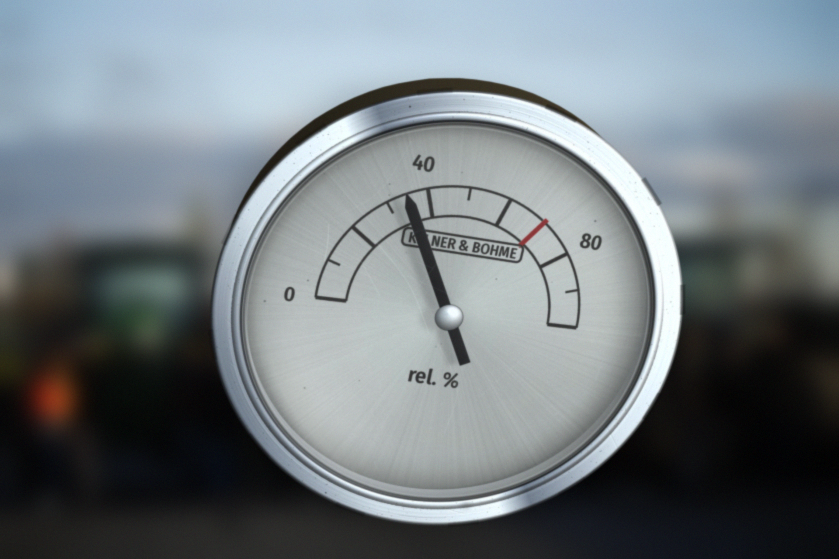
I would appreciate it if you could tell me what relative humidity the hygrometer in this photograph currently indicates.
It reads 35 %
